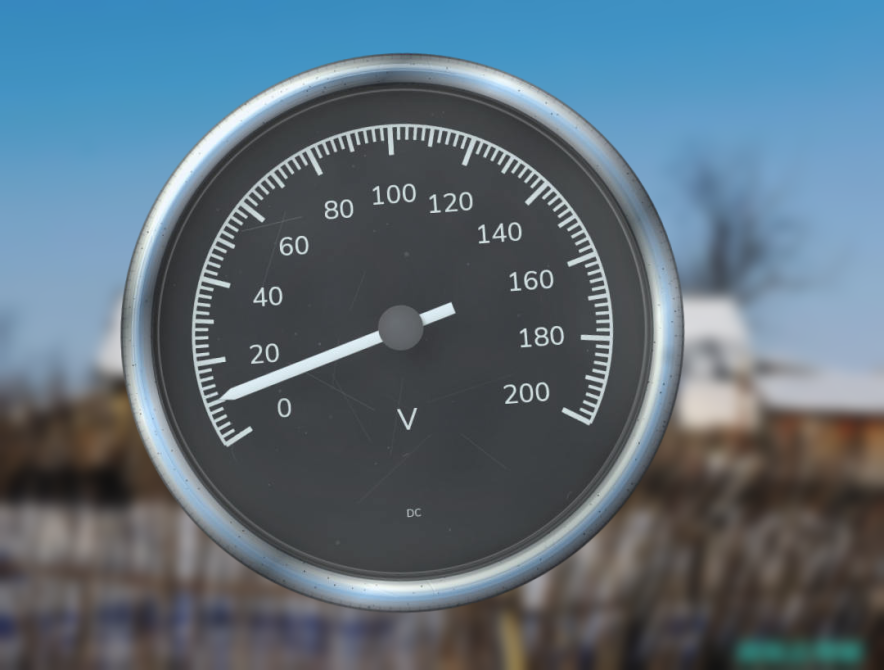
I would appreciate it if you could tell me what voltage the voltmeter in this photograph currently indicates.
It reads 10 V
